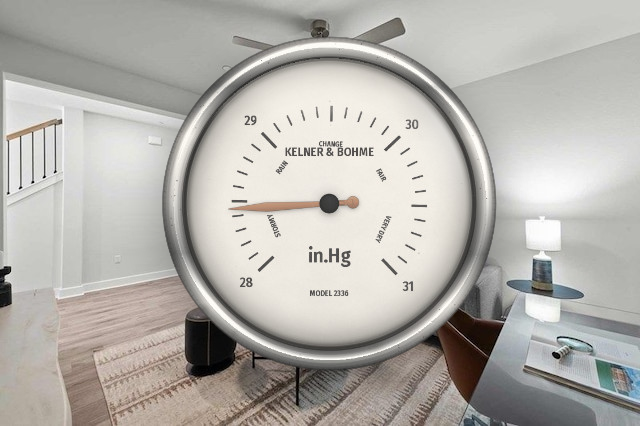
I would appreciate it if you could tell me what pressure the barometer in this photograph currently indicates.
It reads 28.45 inHg
